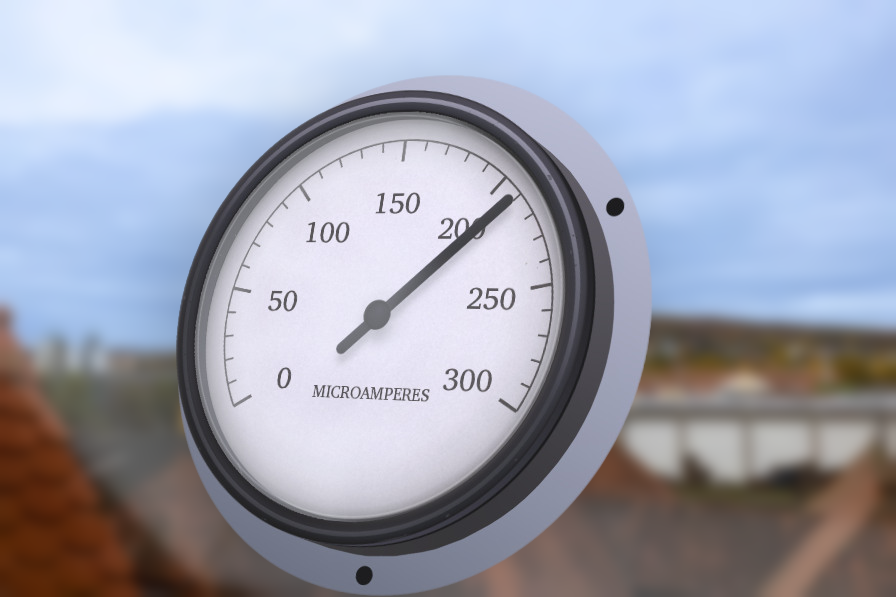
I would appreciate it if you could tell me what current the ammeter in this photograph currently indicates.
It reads 210 µA
